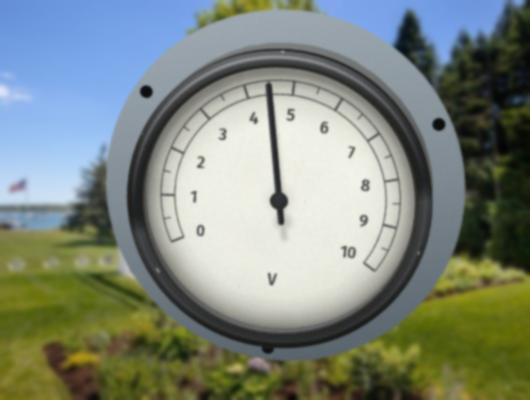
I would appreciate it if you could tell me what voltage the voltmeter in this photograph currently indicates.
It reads 4.5 V
